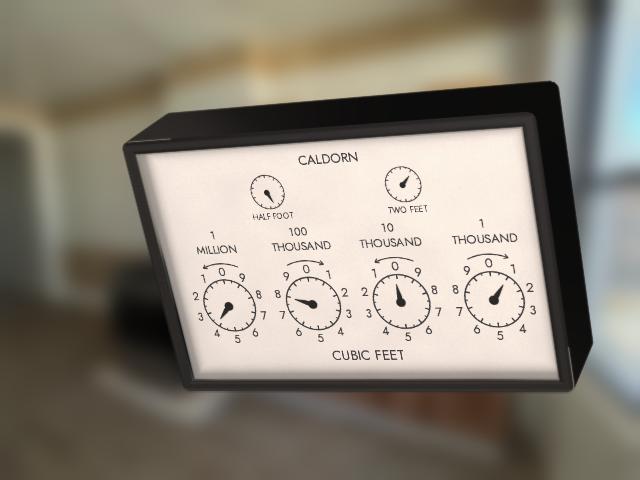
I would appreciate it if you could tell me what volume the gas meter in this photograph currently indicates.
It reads 380100 ft³
